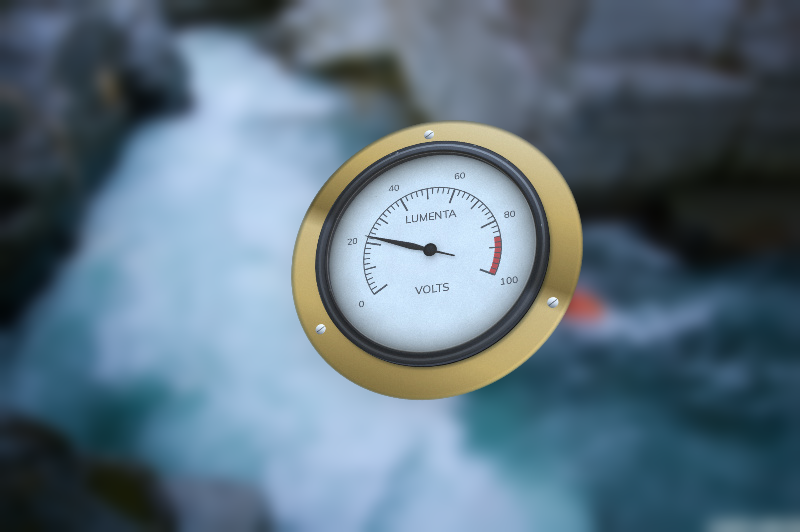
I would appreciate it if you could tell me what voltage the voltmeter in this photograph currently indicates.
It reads 22 V
